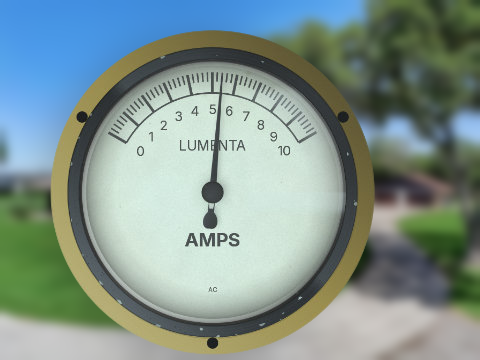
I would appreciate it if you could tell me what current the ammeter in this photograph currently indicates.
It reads 5.4 A
